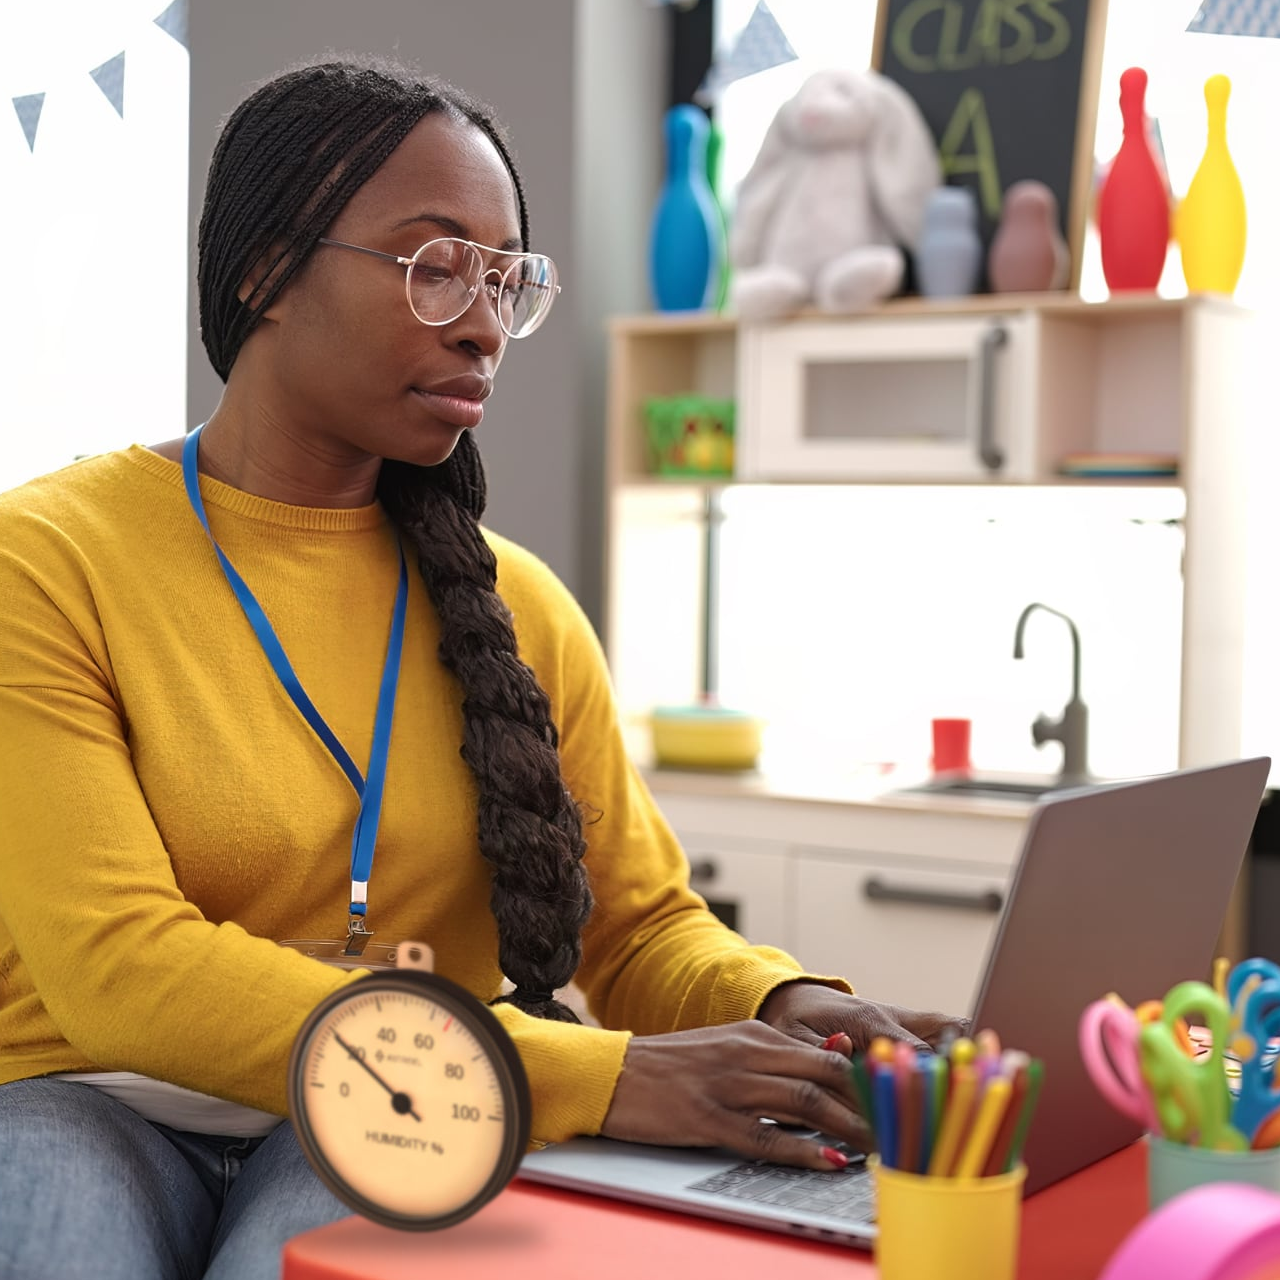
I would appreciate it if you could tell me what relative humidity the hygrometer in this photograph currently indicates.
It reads 20 %
